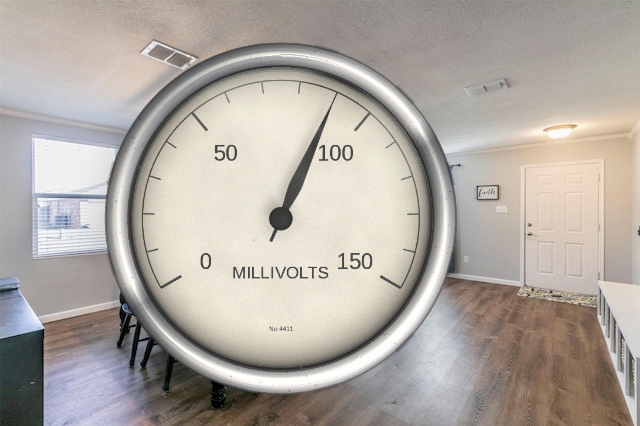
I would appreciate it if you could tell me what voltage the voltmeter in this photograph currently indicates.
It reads 90 mV
